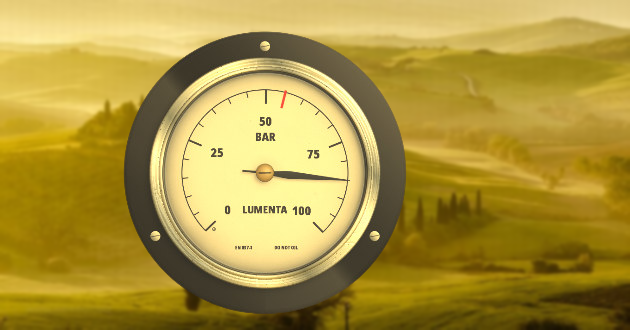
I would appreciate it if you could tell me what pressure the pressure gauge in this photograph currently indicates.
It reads 85 bar
